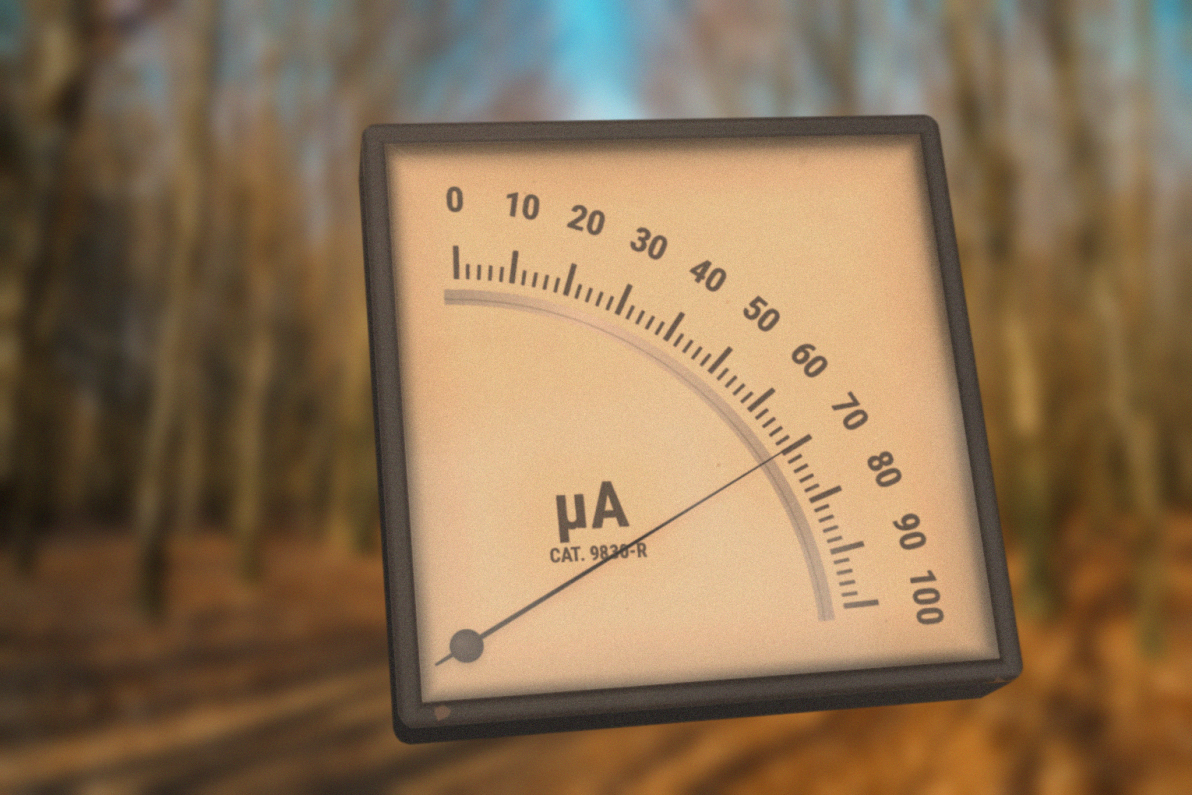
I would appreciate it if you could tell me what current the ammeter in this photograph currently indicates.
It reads 70 µA
